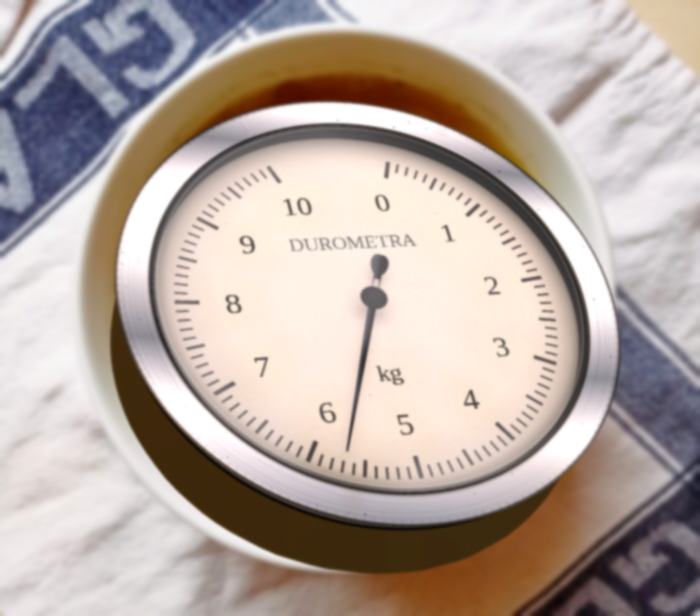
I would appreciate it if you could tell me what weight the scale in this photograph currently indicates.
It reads 5.7 kg
